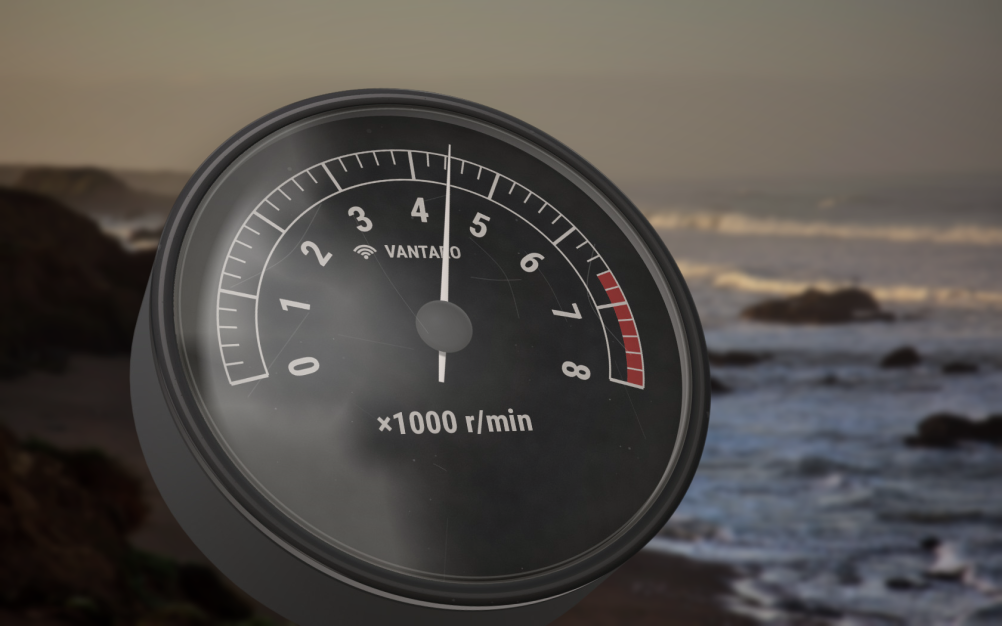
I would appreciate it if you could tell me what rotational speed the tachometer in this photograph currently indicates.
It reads 4400 rpm
